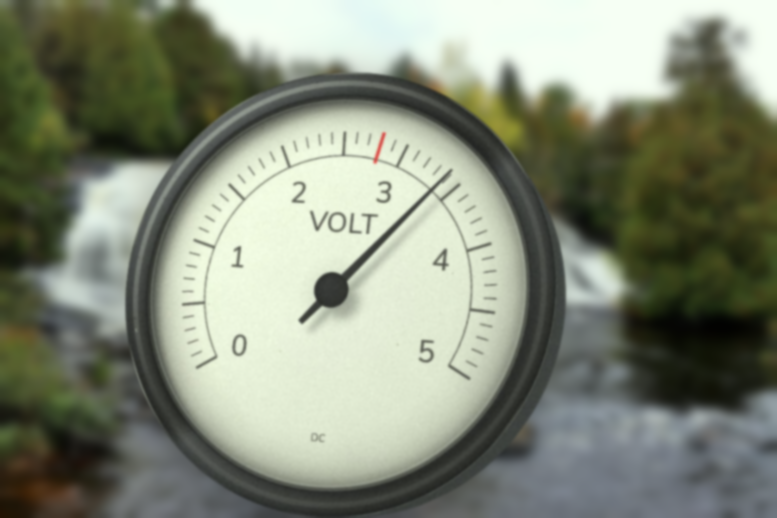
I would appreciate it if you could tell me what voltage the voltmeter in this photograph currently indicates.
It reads 3.4 V
